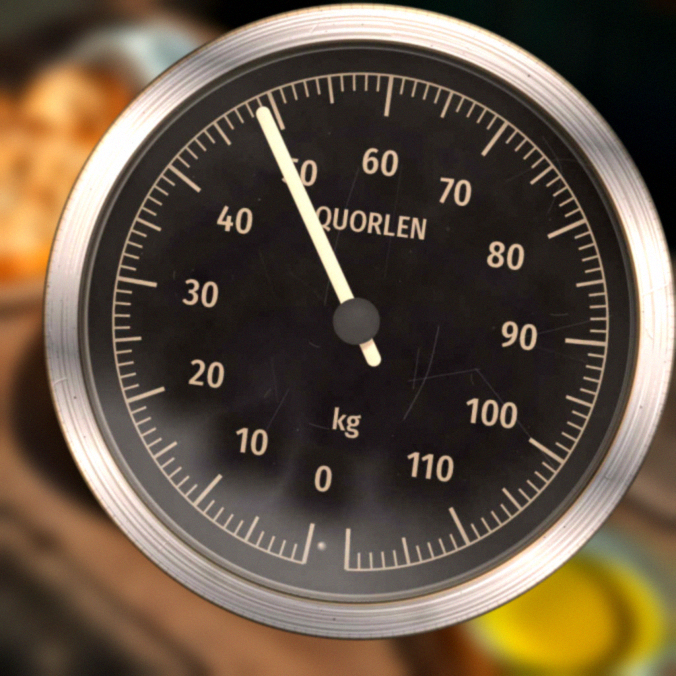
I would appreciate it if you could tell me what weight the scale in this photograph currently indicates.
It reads 49 kg
